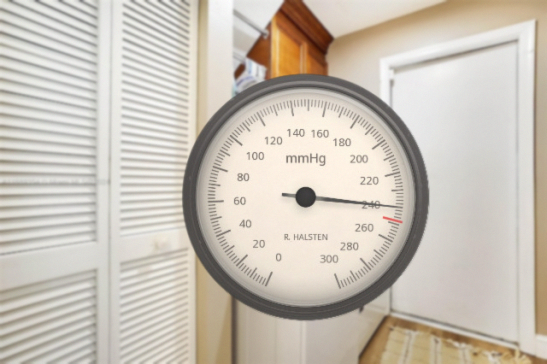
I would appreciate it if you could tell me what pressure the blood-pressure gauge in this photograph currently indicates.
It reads 240 mmHg
